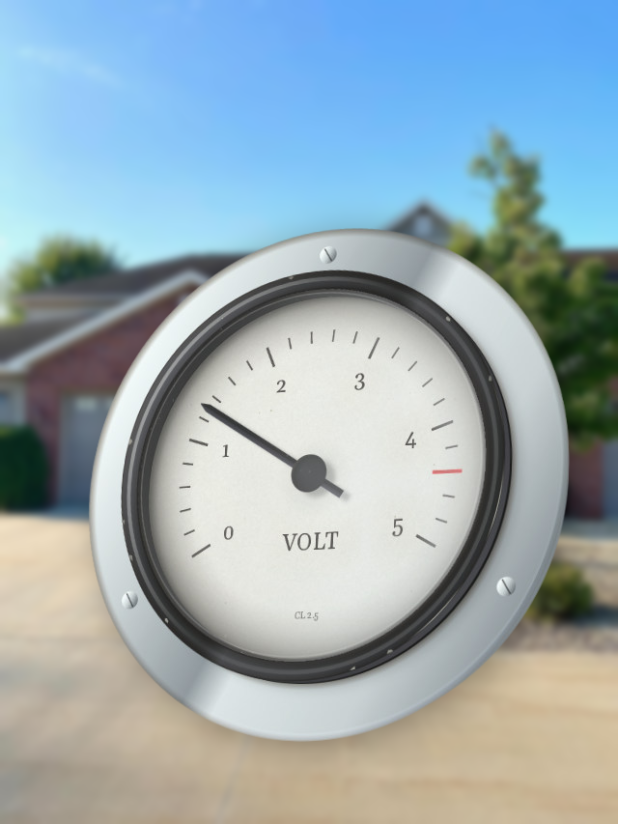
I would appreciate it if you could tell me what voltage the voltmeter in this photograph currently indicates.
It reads 1.3 V
